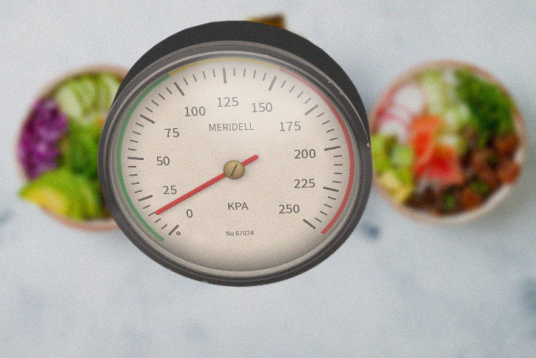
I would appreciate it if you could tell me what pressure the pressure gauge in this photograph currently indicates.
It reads 15 kPa
